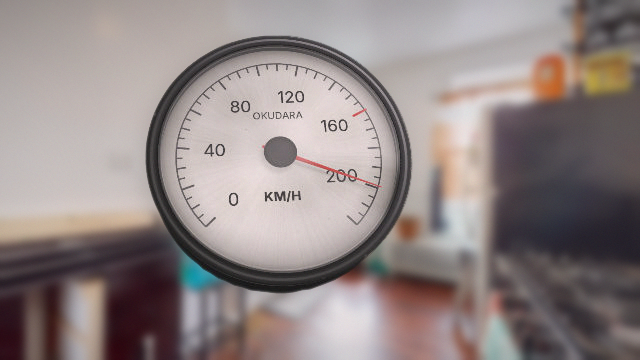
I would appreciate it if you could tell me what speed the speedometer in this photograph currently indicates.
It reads 200 km/h
